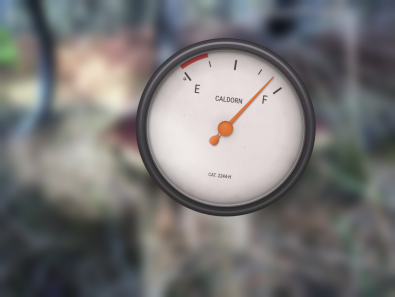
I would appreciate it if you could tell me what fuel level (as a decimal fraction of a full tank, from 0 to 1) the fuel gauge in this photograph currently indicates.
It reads 0.875
